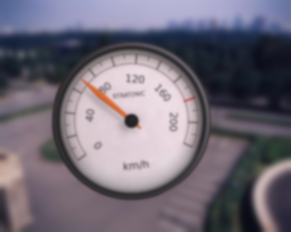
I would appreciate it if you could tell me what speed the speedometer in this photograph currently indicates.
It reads 70 km/h
